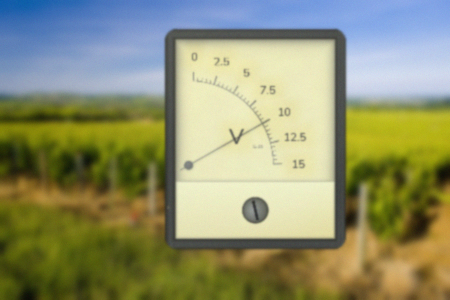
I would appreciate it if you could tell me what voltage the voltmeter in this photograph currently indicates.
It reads 10 V
